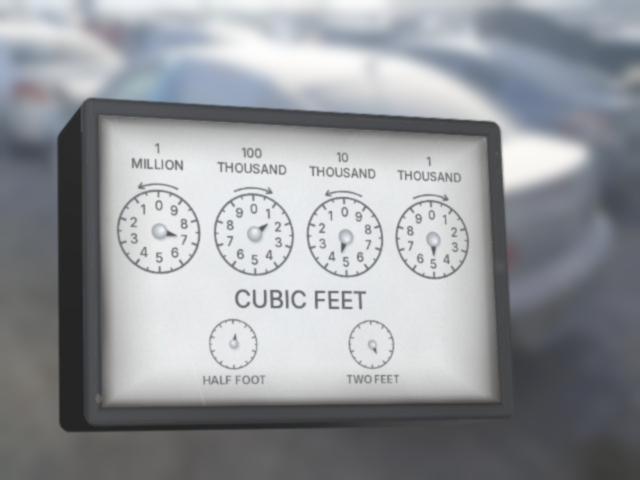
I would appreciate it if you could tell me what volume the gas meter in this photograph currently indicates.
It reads 714500 ft³
